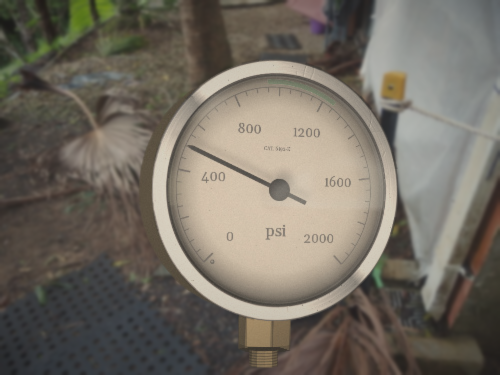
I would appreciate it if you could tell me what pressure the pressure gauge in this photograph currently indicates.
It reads 500 psi
